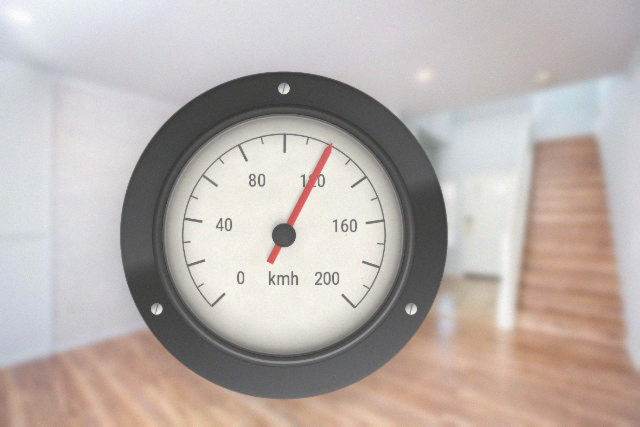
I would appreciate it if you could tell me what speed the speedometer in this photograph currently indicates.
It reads 120 km/h
